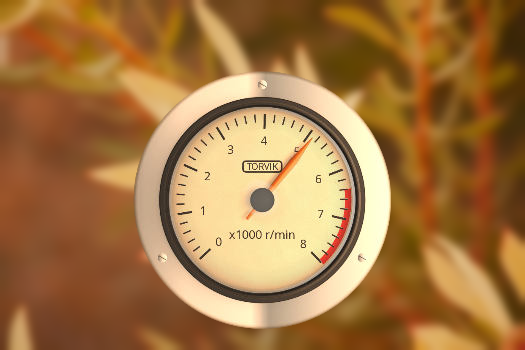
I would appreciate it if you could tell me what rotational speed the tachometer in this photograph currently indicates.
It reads 5100 rpm
